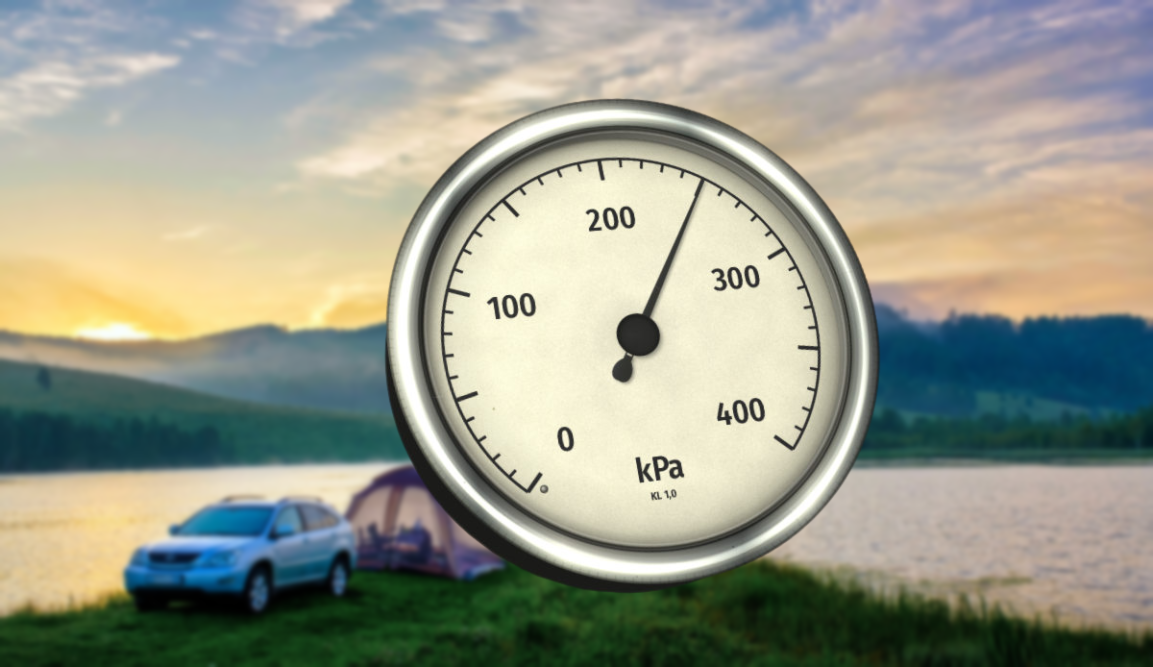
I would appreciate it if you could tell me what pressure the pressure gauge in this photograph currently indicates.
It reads 250 kPa
